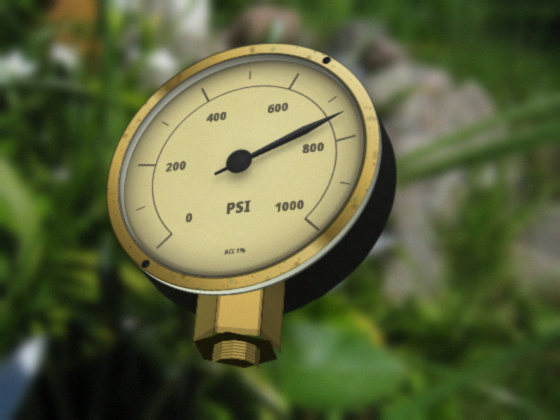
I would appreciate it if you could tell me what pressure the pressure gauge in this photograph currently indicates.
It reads 750 psi
